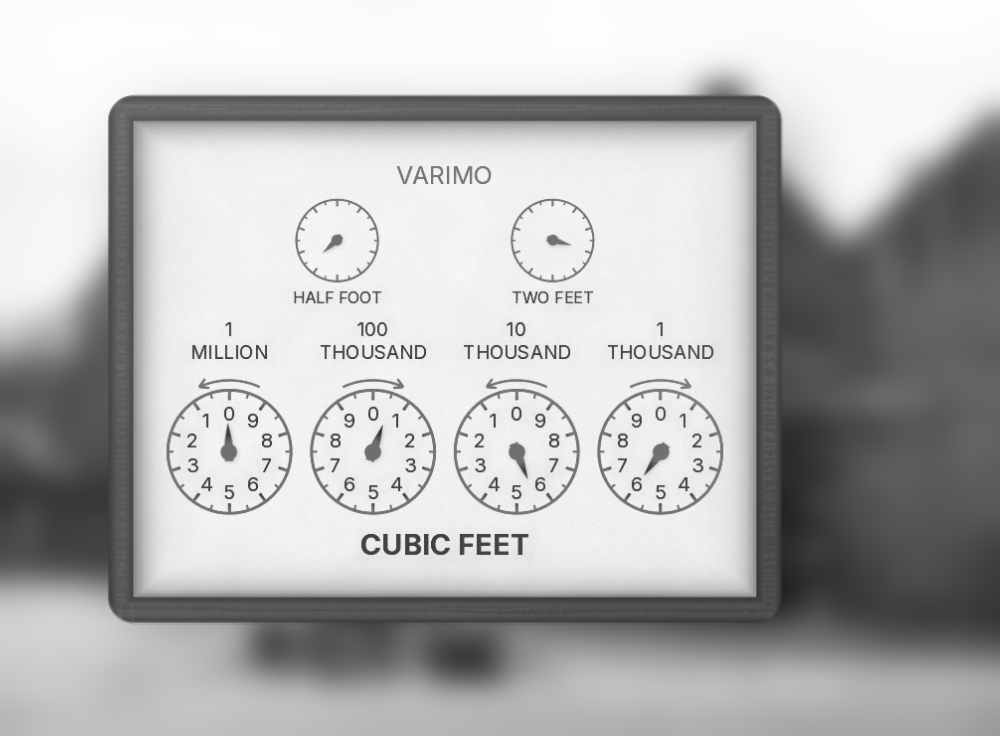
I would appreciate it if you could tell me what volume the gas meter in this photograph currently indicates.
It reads 5600 ft³
